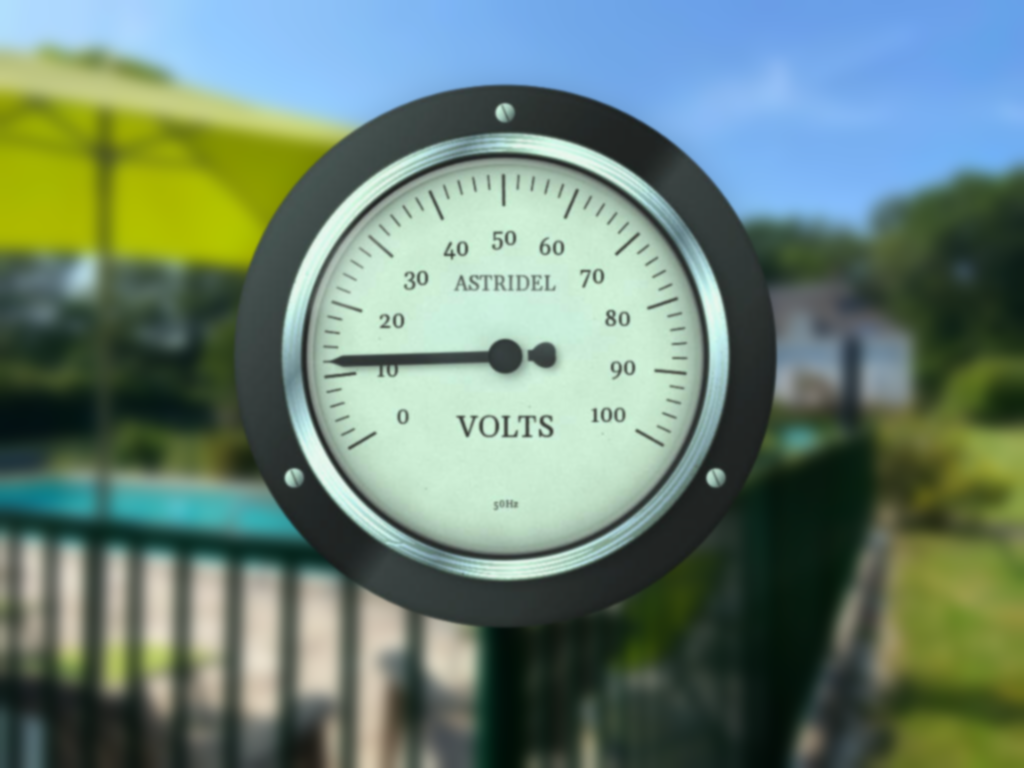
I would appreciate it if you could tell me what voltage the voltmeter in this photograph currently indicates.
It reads 12 V
